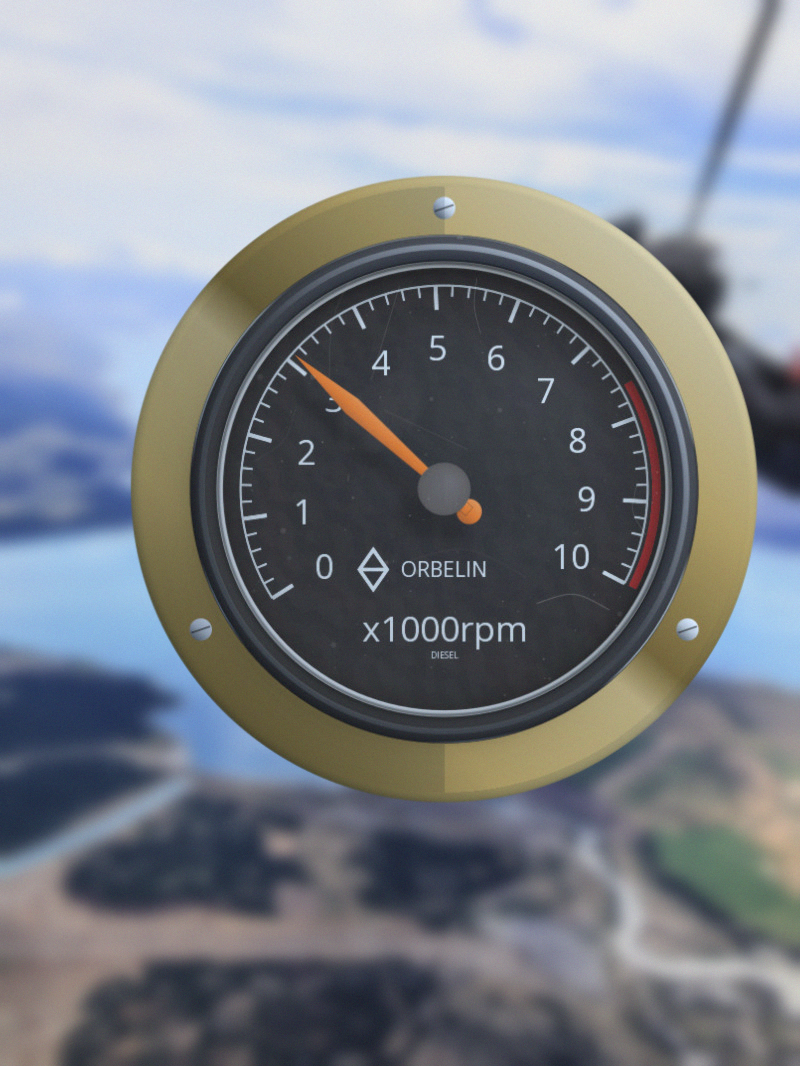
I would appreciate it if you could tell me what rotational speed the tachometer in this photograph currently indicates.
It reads 3100 rpm
